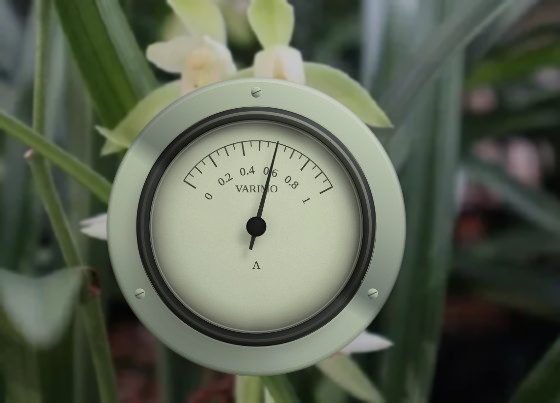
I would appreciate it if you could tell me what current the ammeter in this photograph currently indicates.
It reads 0.6 A
